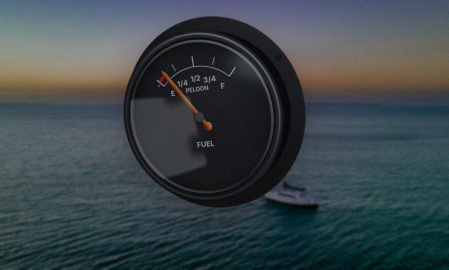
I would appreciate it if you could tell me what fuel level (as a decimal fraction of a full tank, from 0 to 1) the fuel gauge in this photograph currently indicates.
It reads 0.125
